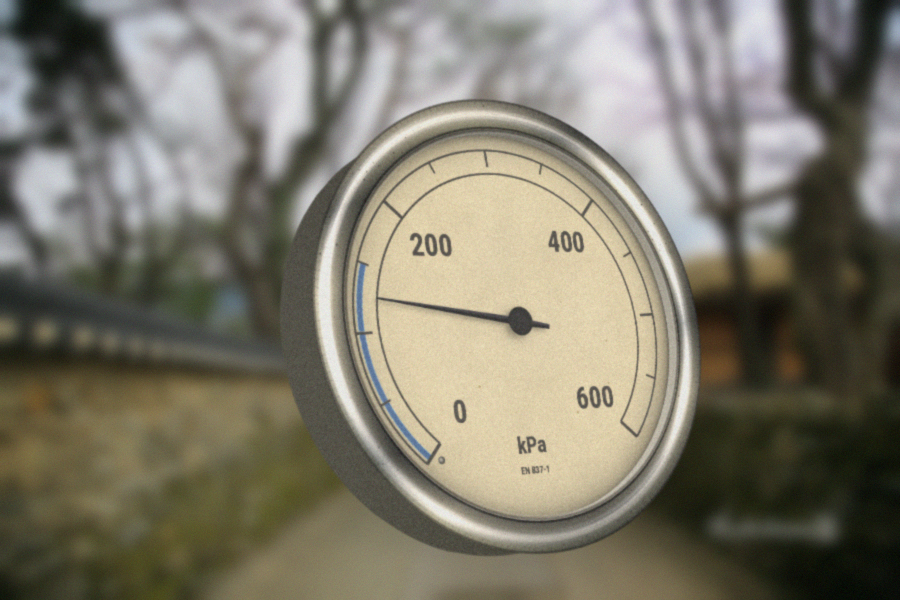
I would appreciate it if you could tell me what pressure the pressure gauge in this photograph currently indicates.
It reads 125 kPa
